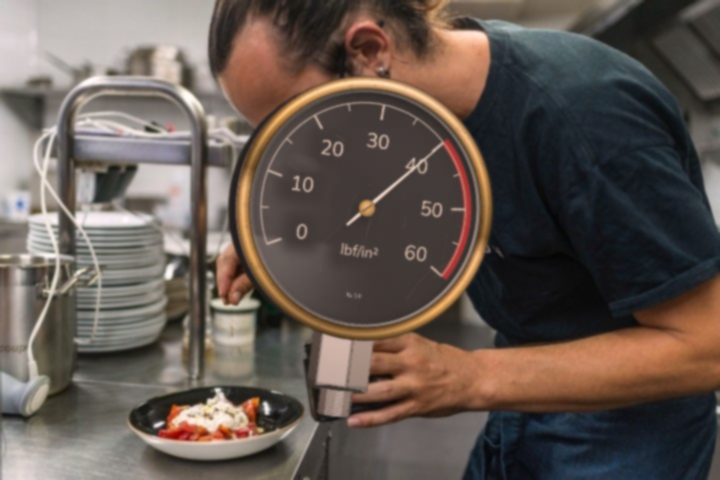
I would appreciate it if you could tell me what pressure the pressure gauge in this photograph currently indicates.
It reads 40 psi
